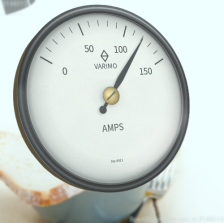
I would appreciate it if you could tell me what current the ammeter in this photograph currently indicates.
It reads 120 A
